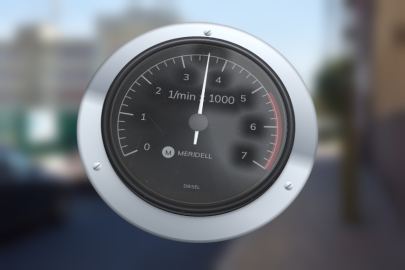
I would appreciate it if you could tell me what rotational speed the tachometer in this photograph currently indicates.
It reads 3600 rpm
